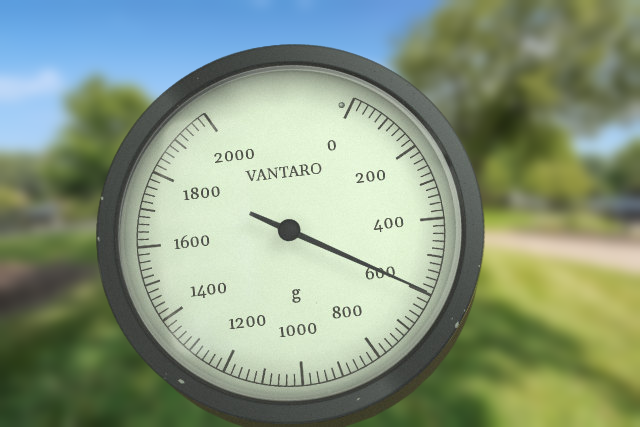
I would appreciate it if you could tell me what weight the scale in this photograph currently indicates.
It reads 600 g
